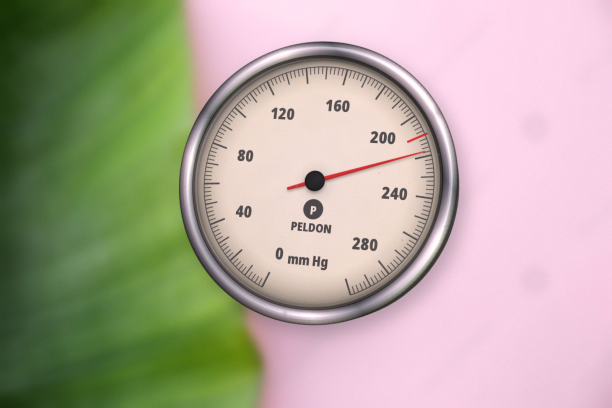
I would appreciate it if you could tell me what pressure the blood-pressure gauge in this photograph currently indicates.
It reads 218 mmHg
